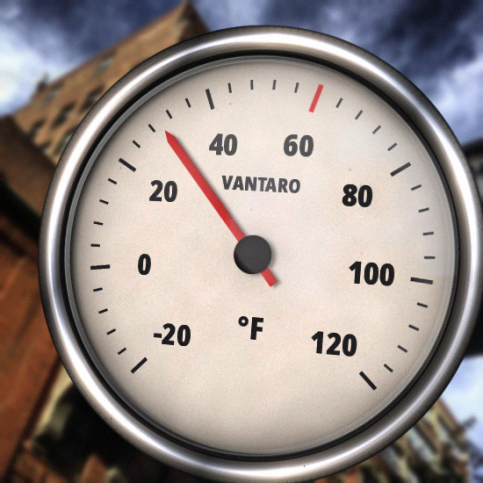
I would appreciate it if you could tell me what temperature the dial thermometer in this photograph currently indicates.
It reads 30 °F
